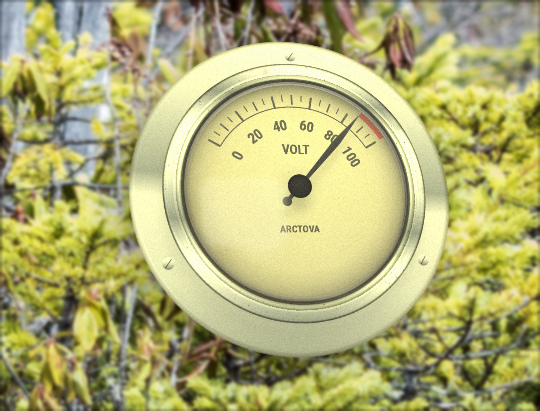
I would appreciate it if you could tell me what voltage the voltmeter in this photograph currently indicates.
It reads 85 V
